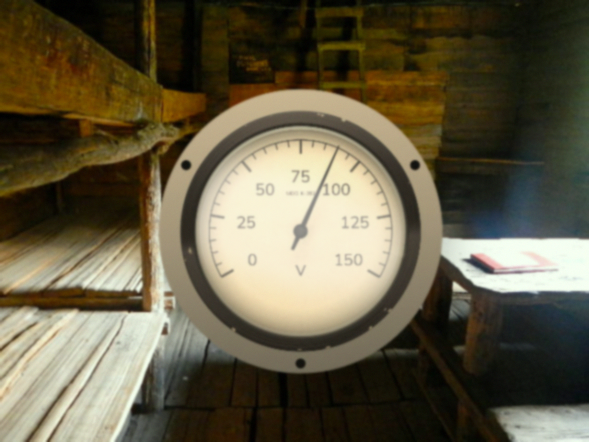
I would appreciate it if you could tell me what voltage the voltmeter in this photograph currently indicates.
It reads 90 V
